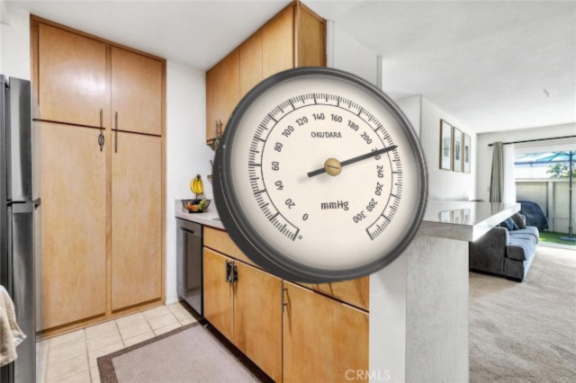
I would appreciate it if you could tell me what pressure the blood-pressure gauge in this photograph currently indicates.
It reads 220 mmHg
